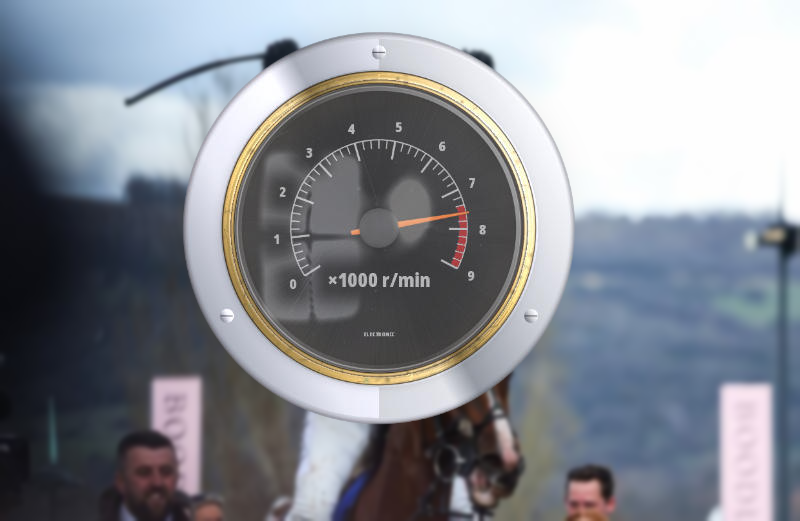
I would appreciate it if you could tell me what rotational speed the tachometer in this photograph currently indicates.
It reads 7600 rpm
